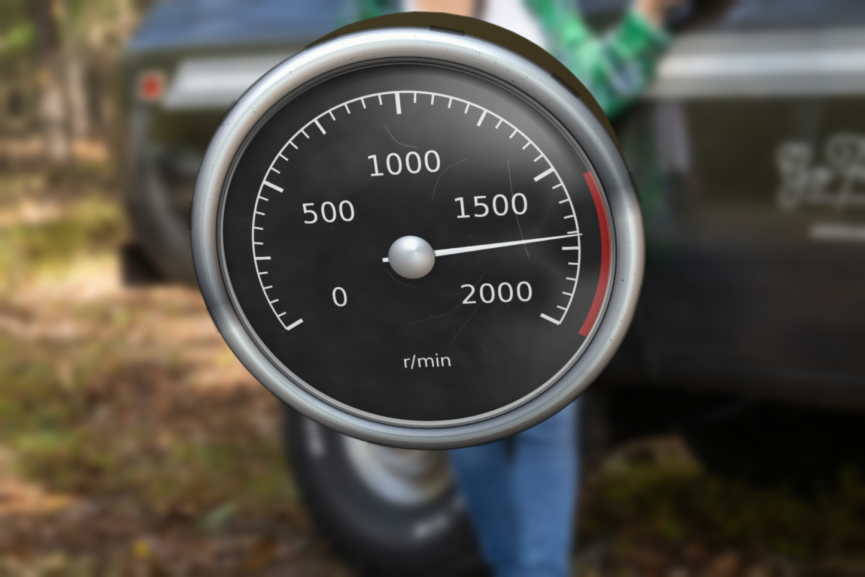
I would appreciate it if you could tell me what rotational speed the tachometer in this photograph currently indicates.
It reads 1700 rpm
